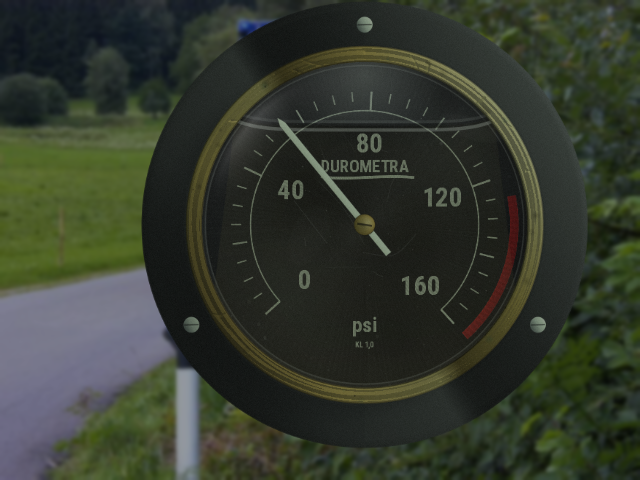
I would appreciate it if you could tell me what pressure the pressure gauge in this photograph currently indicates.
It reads 55 psi
